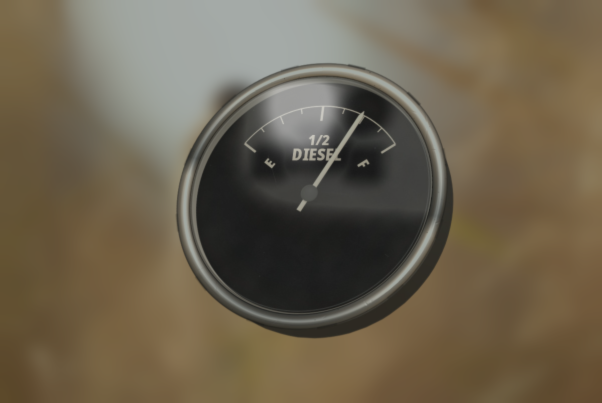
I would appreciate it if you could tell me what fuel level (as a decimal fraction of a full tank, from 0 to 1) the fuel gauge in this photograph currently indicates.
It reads 0.75
